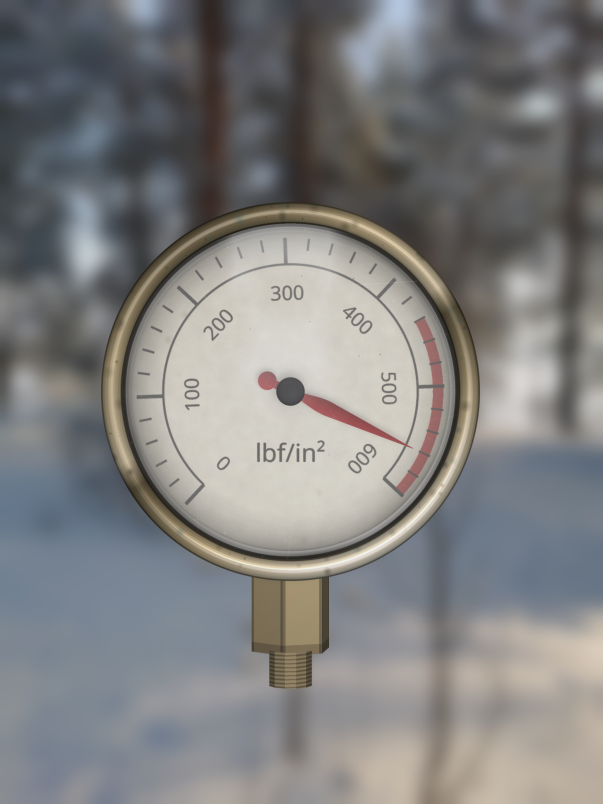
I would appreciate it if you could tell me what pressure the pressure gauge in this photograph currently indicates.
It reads 560 psi
